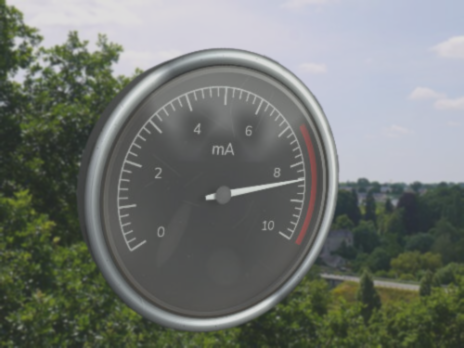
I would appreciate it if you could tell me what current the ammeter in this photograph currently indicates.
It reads 8.4 mA
